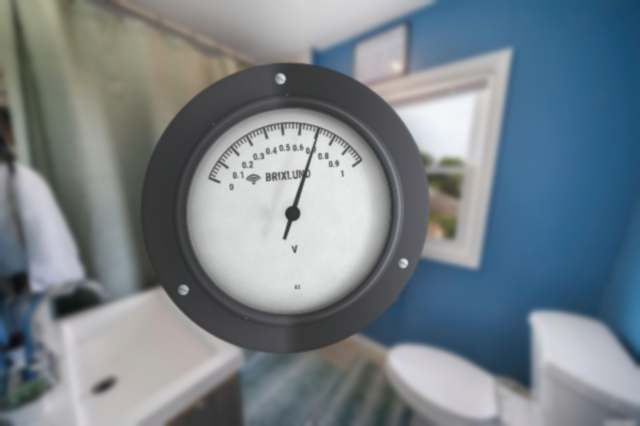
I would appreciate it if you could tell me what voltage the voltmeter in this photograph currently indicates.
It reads 0.7 V
